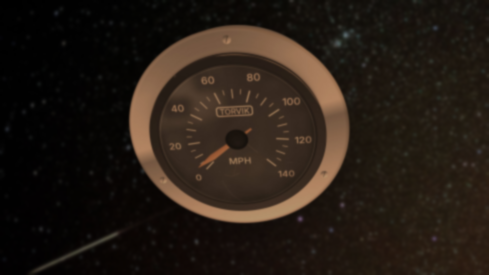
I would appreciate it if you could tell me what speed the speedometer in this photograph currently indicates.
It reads 5 mph
